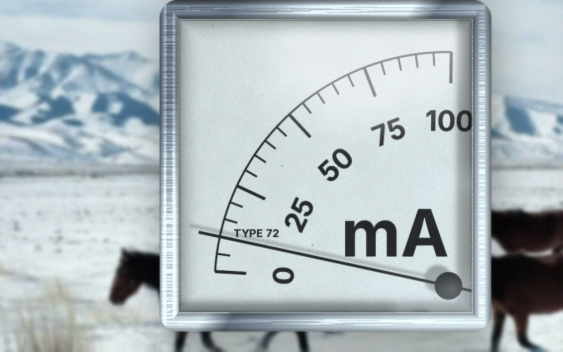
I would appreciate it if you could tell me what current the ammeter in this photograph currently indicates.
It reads 10 mA
